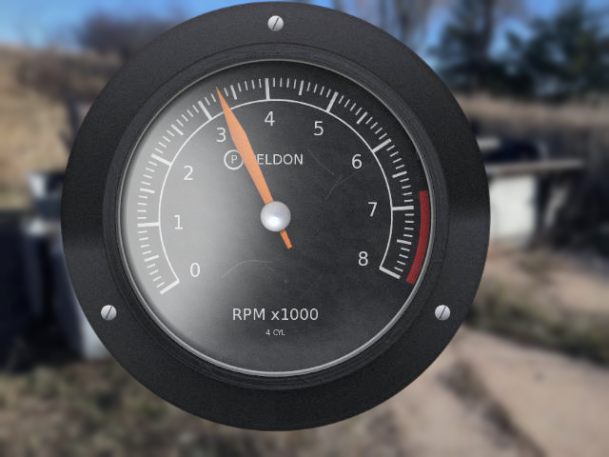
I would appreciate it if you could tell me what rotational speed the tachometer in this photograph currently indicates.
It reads 3300 rpm
